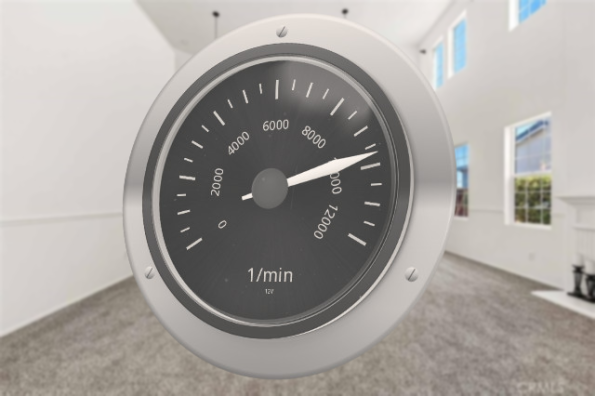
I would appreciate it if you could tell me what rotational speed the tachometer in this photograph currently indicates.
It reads 9750 rpm
